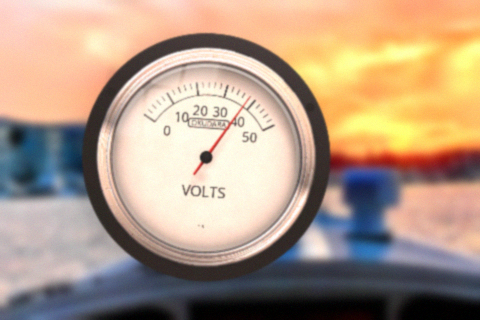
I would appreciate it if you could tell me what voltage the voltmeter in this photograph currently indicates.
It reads 38 V
